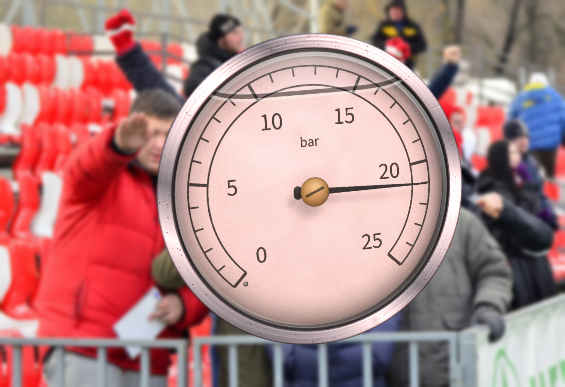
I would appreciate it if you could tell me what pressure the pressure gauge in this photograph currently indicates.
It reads 21 bar
